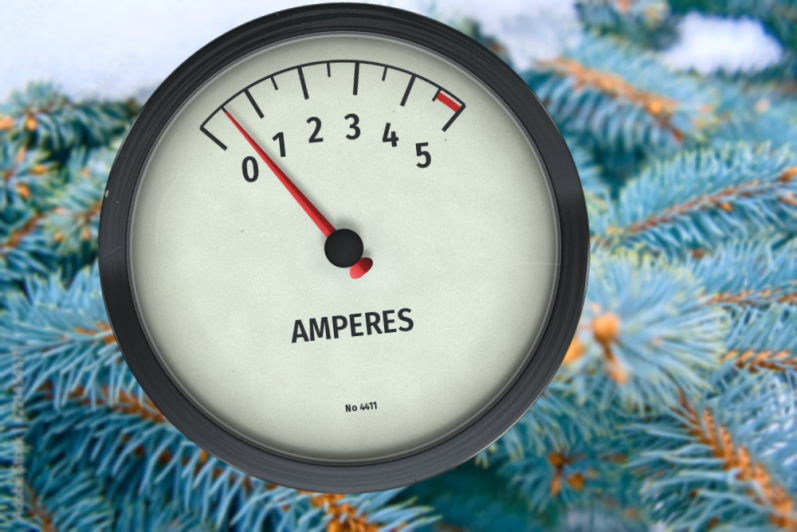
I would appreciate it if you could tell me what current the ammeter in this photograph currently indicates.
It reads 0.5 A
